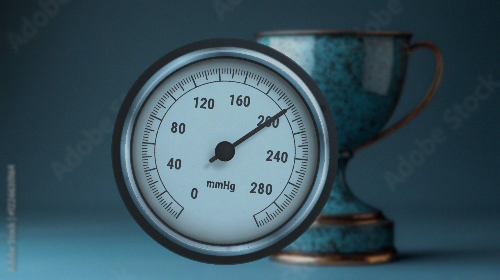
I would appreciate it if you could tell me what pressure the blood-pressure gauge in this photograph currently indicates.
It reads 200 mmHg
